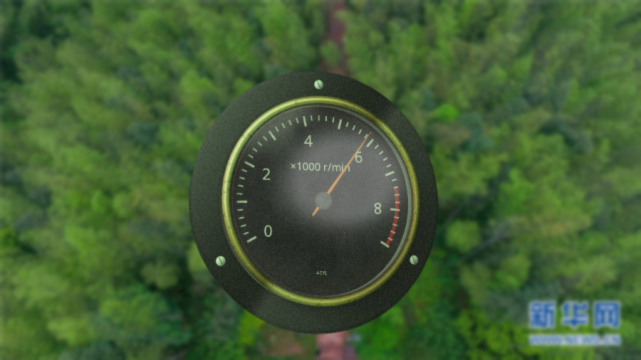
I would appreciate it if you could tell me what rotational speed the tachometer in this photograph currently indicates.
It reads 5800 rpm
